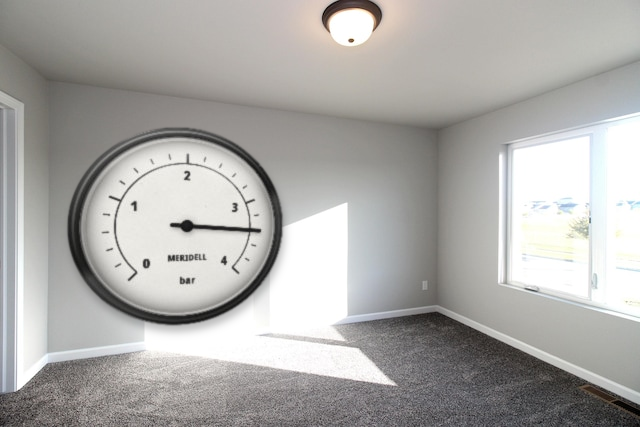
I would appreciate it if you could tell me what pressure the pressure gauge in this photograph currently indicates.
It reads 3.4 bar
